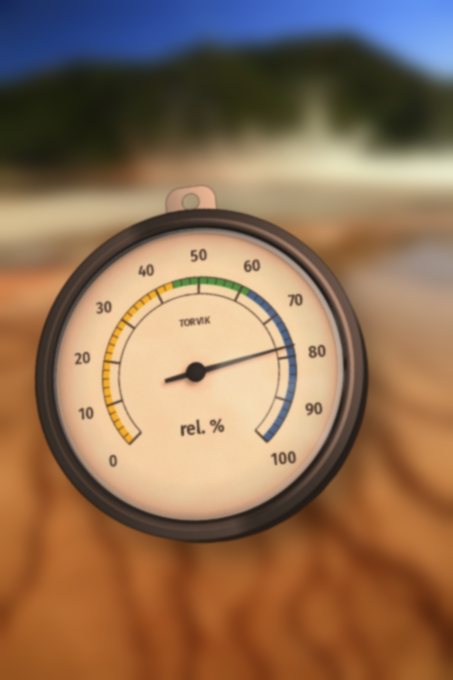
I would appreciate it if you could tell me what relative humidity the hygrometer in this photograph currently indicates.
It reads 78 %
